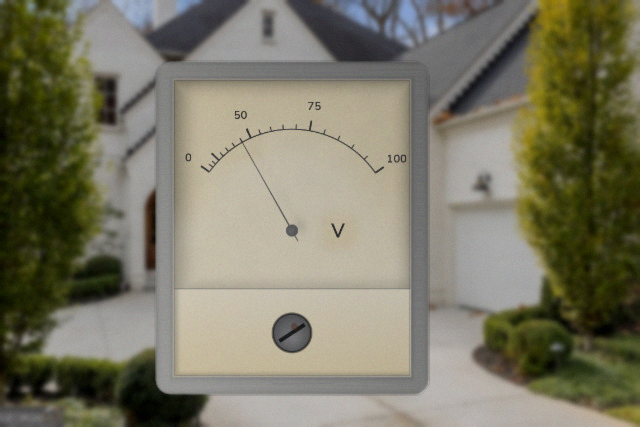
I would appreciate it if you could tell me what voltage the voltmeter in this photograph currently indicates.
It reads 45 V
